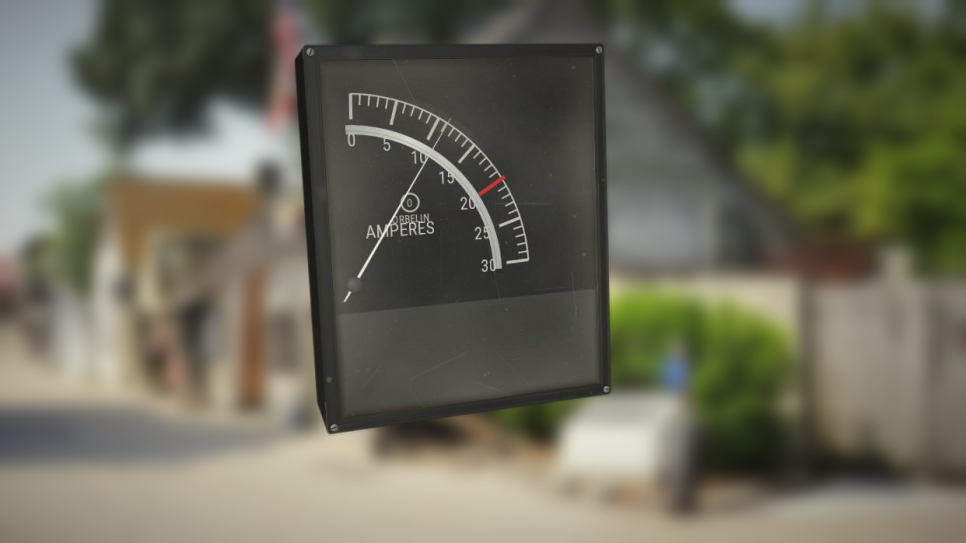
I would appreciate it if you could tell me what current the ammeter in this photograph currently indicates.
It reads 11 A
